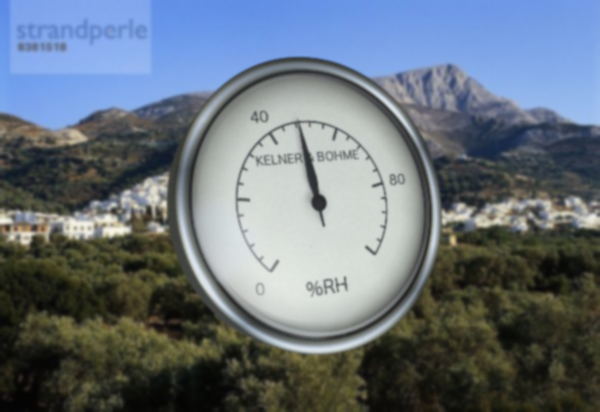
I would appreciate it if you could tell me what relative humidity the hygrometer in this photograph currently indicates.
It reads 48 %
